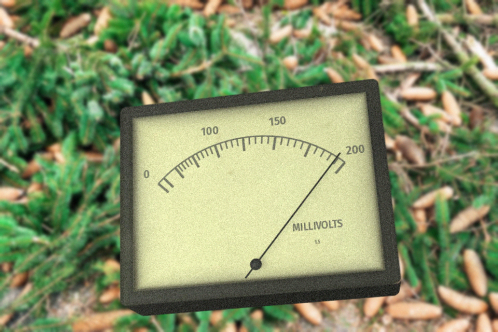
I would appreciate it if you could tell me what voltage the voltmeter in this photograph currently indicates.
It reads 195 mV
